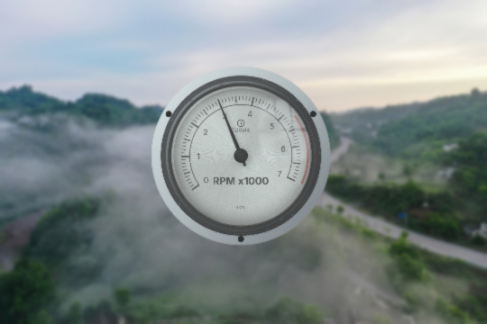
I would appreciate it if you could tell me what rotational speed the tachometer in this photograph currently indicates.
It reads 3000 rpm
